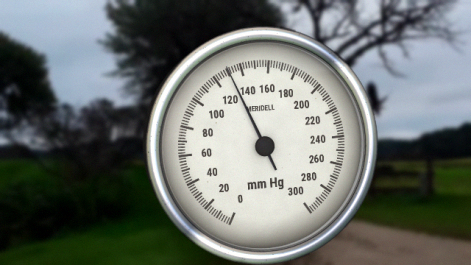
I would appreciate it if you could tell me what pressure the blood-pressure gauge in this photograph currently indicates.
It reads 130 mmHg
